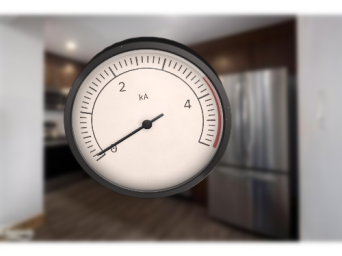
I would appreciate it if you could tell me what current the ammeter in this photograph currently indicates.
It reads 0.1 kA
